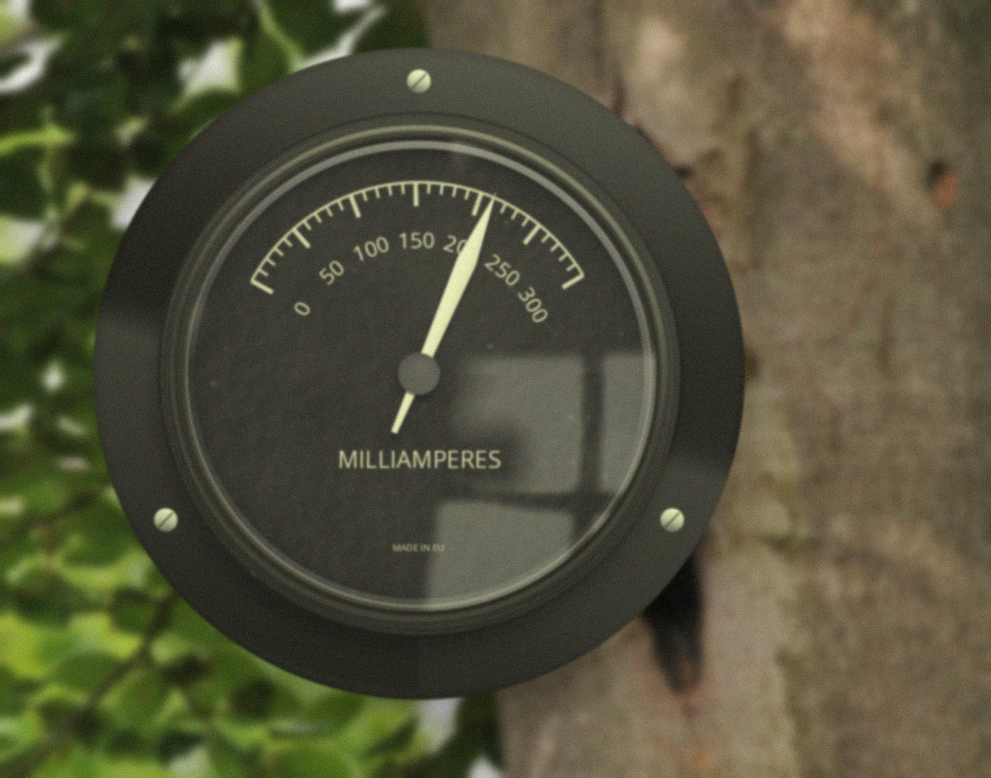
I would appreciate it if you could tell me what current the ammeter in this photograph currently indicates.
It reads 210 mA
